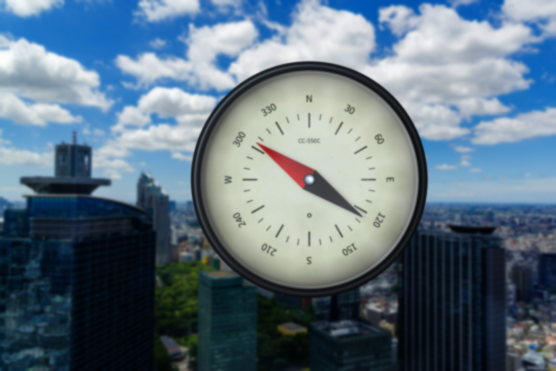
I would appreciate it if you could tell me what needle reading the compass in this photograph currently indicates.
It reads 305 °
